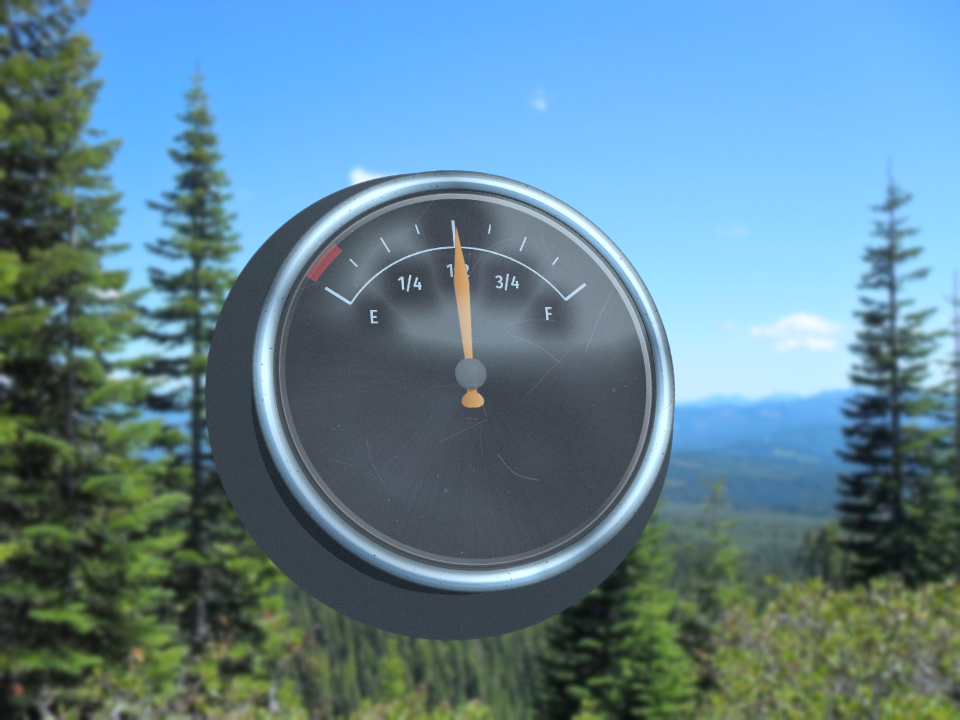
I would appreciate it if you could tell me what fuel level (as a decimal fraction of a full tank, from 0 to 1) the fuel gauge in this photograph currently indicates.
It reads 0.5
